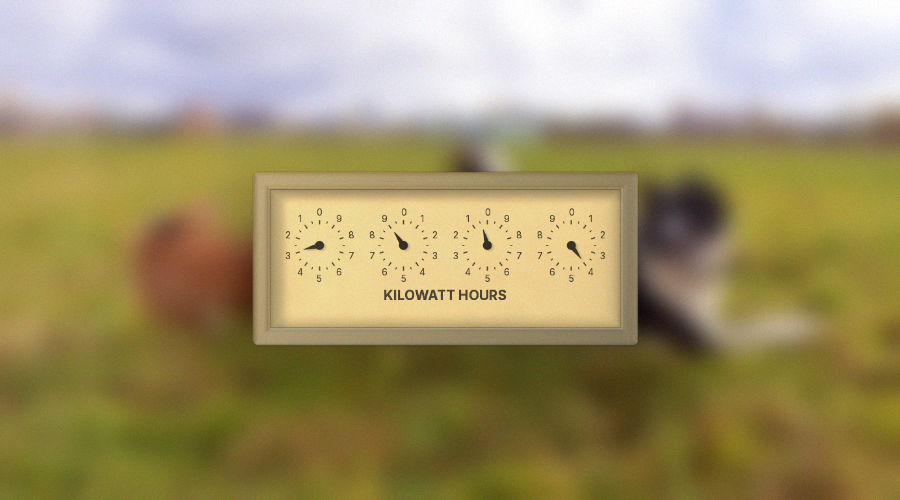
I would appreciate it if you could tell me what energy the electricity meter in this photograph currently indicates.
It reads 2904 kWh
